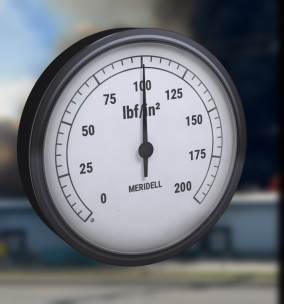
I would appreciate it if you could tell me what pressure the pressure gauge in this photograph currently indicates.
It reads 100 psi
